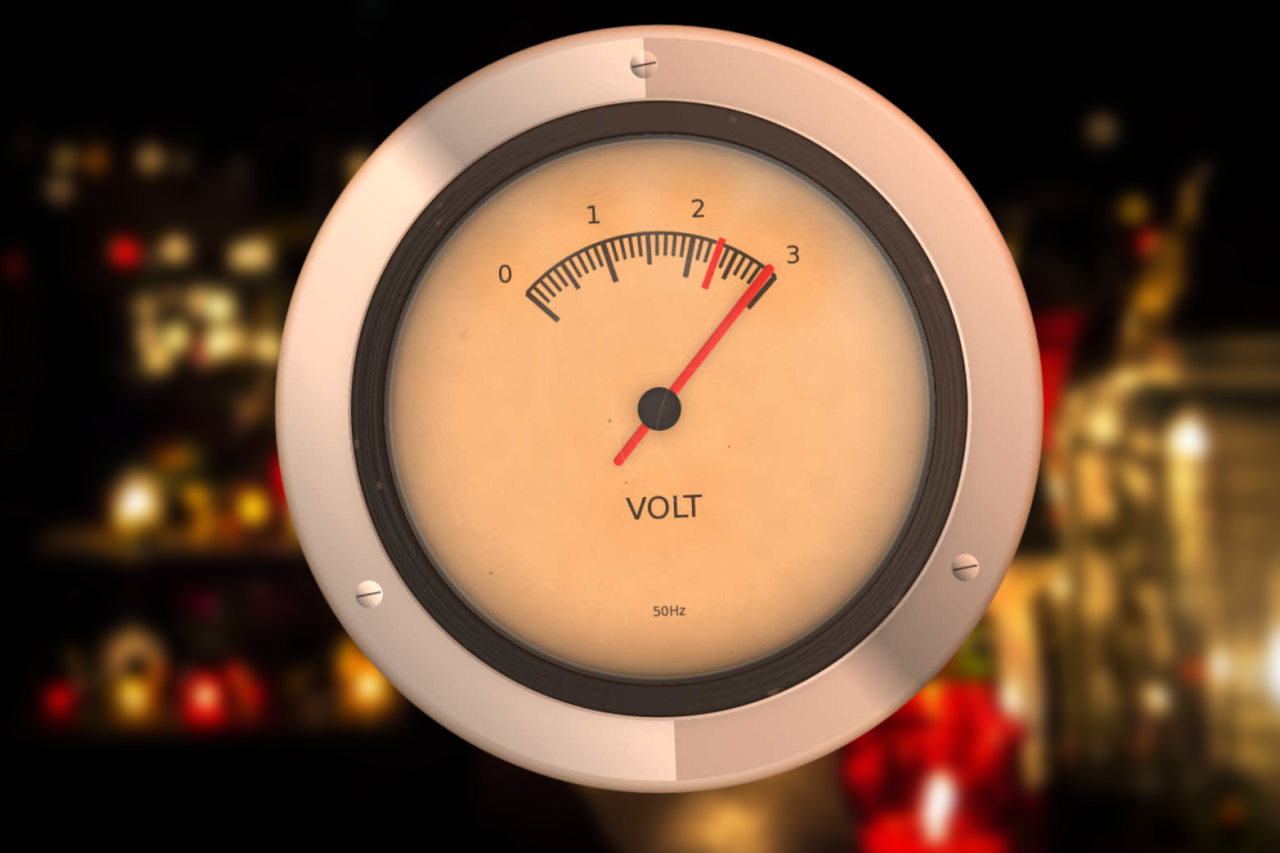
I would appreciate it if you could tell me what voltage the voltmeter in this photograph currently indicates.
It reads 2.9 V
